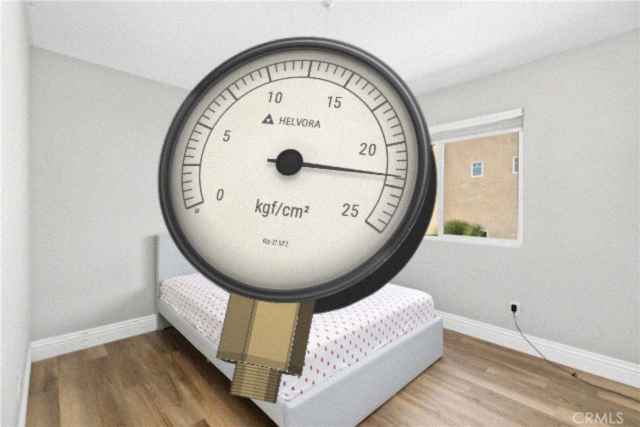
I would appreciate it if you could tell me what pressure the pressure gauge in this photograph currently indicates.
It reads 22 kg/cm²
